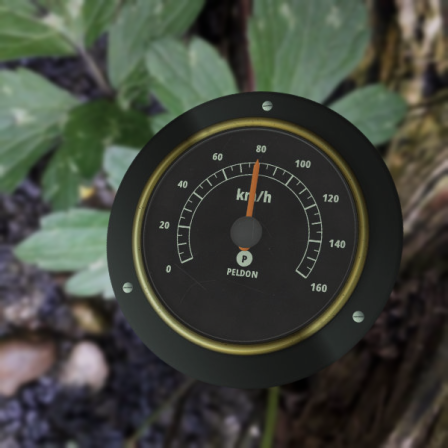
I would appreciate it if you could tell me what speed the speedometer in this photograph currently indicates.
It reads 80 km/h
